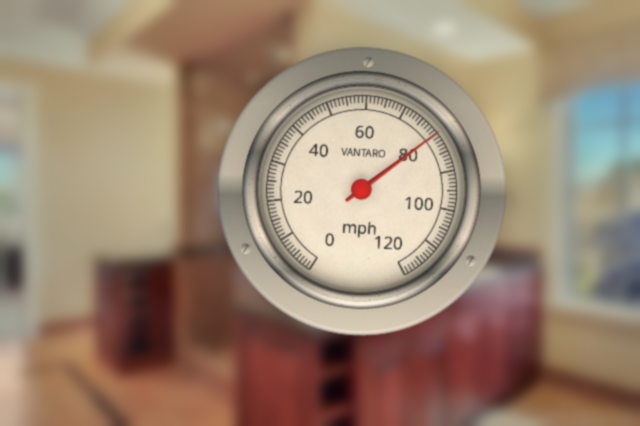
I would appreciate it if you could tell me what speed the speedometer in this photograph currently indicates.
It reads 80 mph
